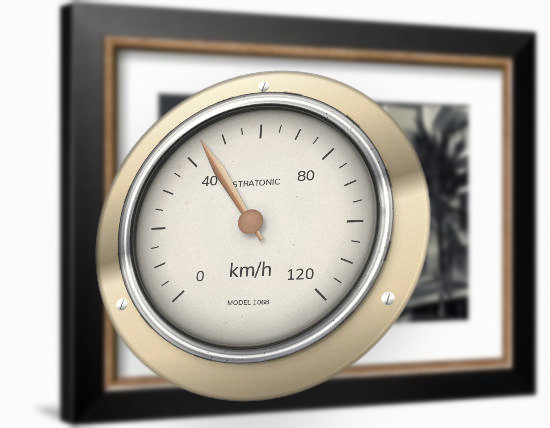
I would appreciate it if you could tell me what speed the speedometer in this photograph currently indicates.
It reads 45 km/h
